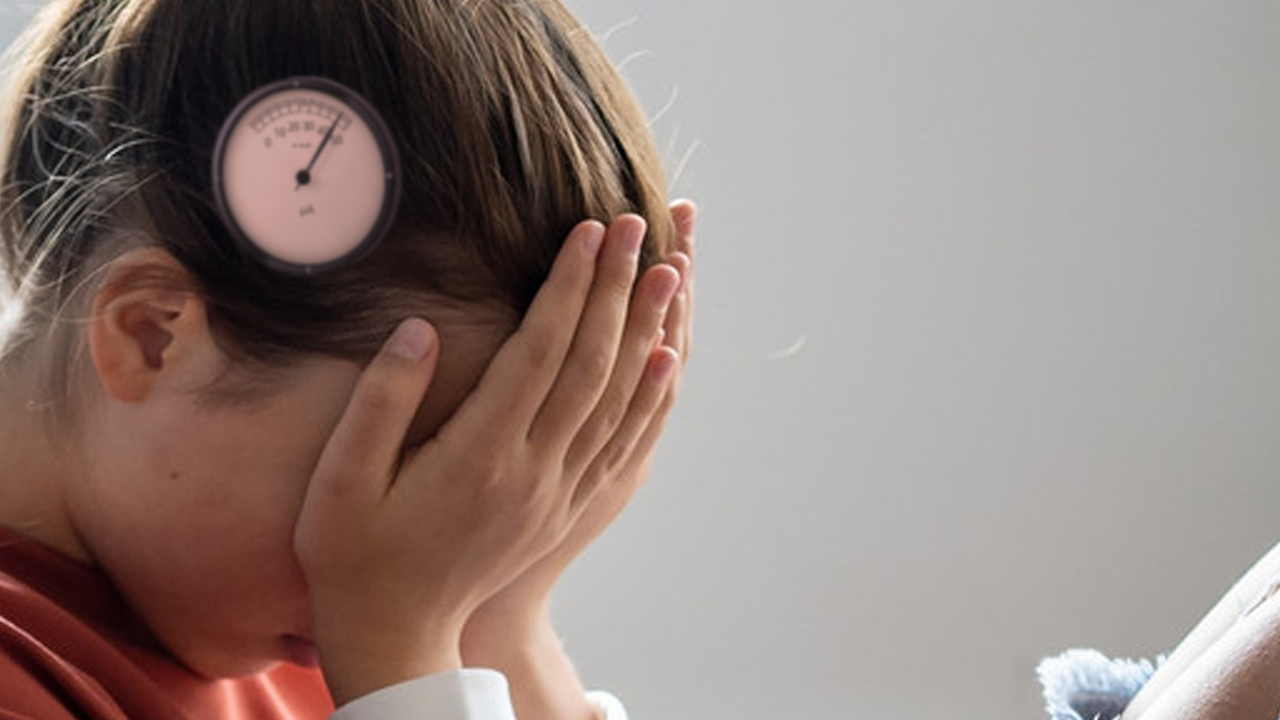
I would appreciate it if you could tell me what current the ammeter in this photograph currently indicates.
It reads 45 µA
